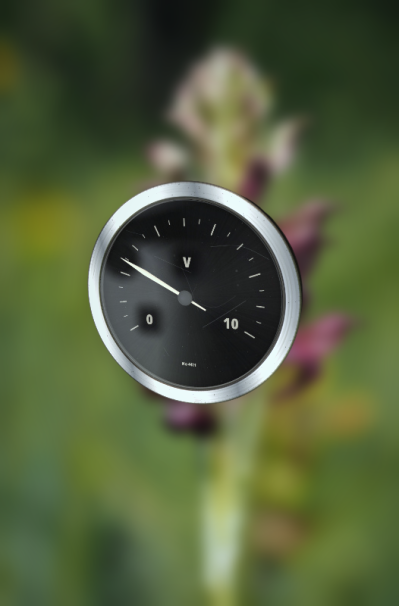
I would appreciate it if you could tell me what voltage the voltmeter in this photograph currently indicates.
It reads 2.5 V
